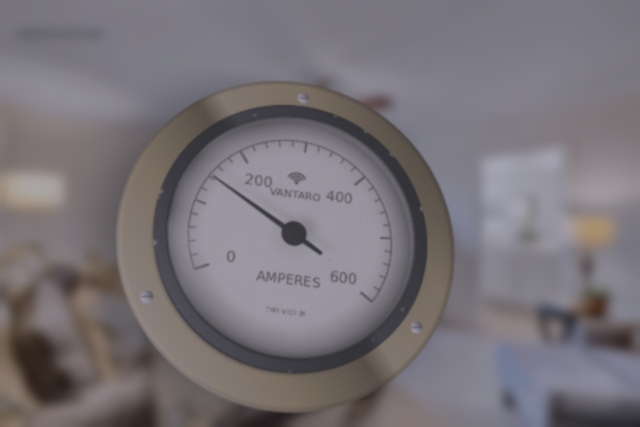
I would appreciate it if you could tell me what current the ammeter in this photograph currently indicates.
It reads 140 A
